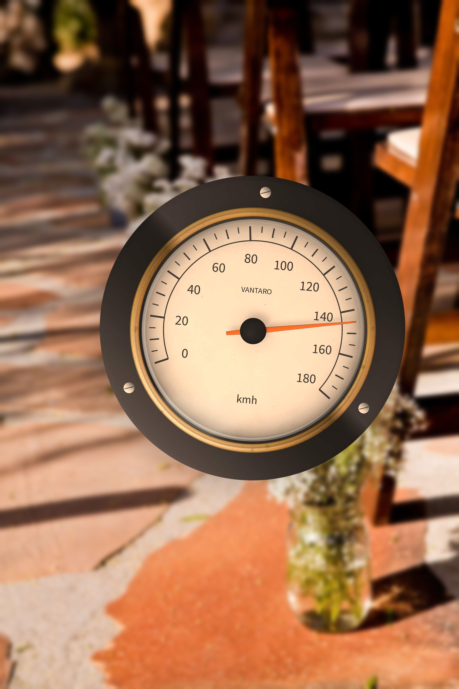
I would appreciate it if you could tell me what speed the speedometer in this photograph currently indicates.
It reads 145 km/h
